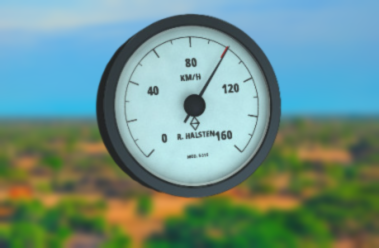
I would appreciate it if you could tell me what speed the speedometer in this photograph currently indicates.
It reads 100 km/h
